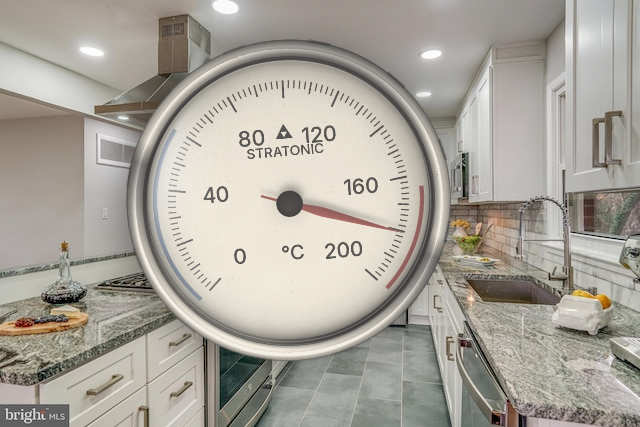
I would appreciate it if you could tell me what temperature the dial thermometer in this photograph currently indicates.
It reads 180 °C
